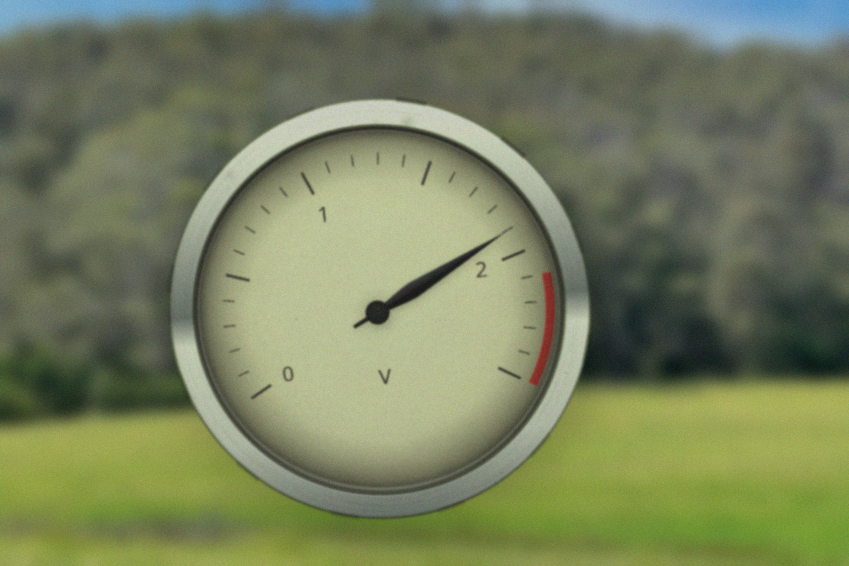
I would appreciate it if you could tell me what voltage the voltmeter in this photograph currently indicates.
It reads 1.9 V
